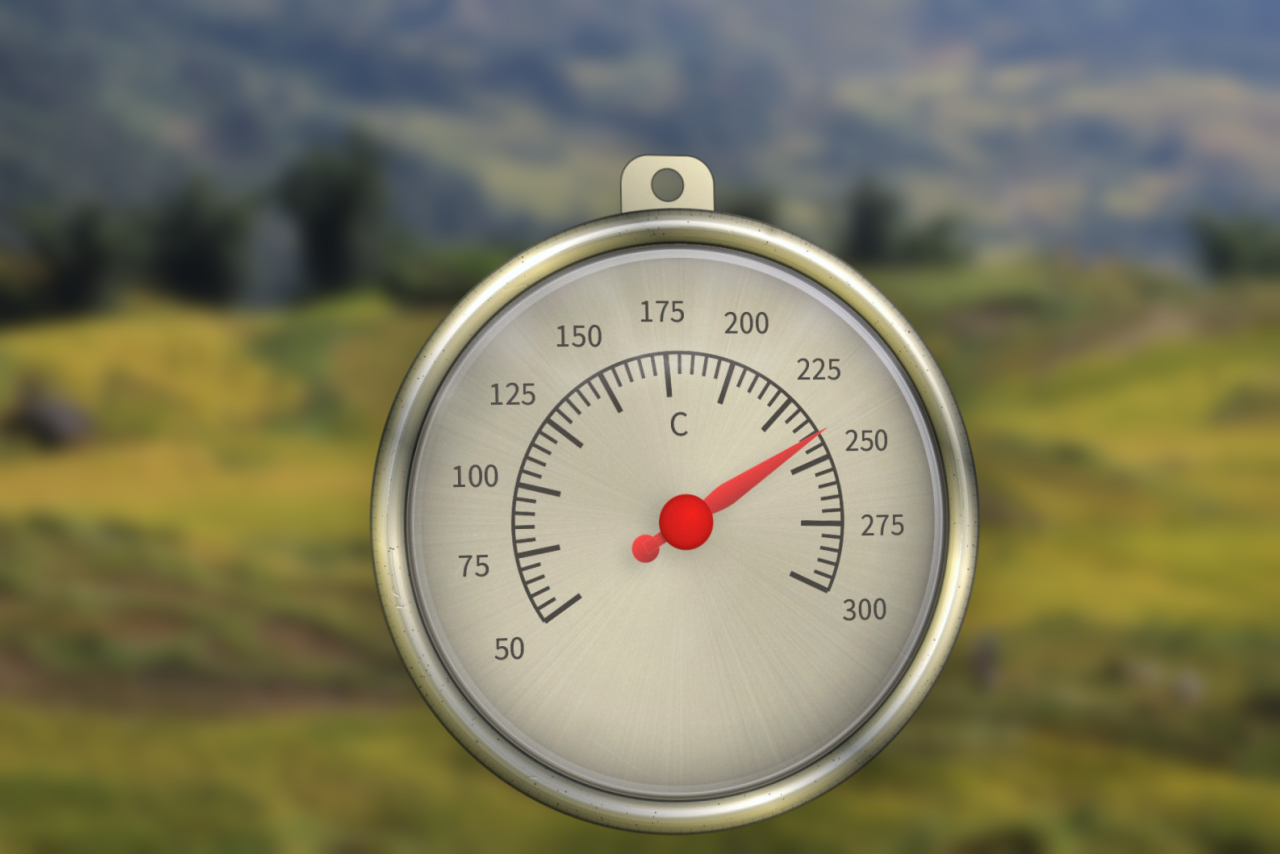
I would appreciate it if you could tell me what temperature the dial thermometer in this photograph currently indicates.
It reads 240 °C
